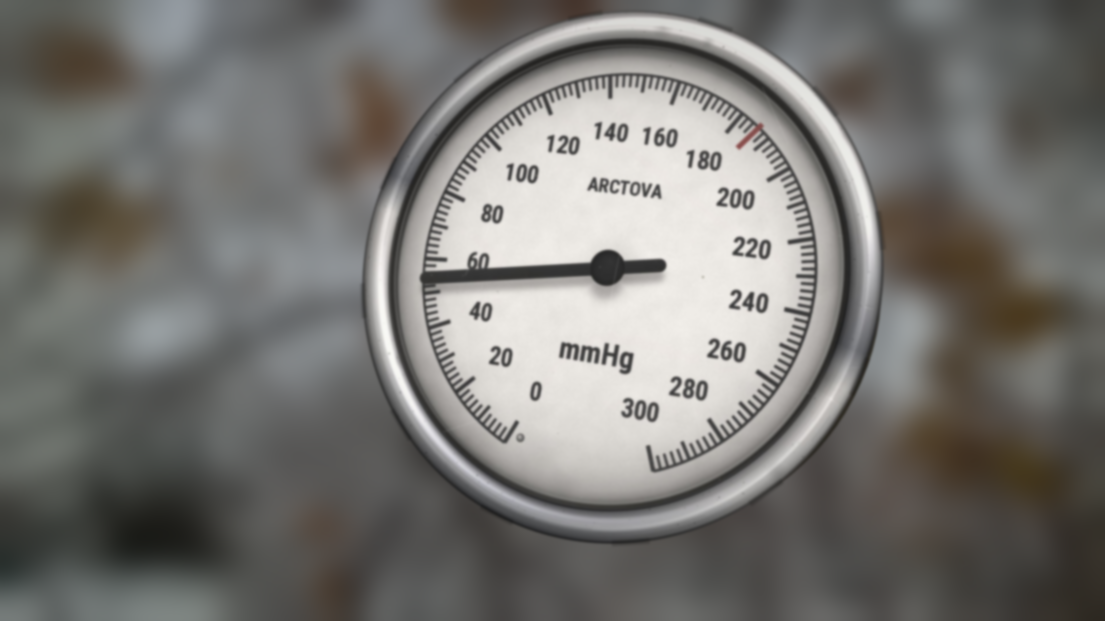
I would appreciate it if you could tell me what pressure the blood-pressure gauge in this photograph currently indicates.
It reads 54 mmHg
